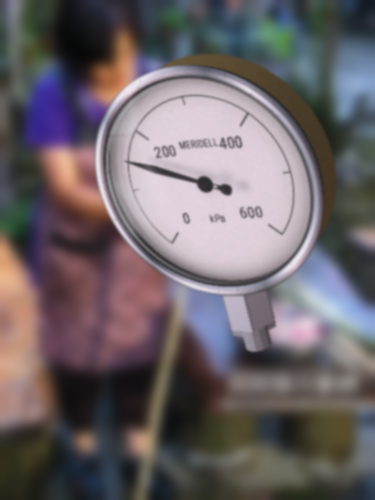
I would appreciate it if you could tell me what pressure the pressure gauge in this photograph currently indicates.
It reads 150 kPa
